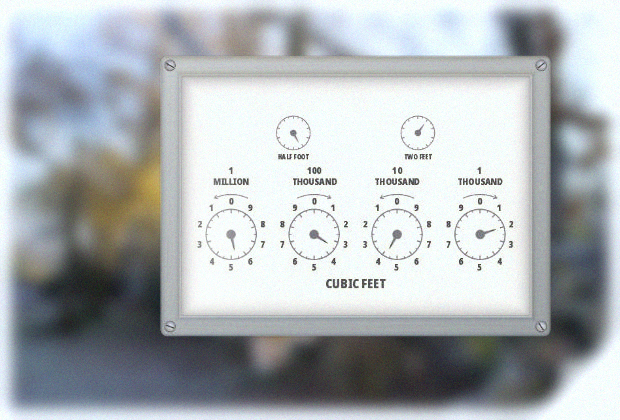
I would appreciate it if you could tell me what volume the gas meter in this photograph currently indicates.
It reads 534200 ft³
